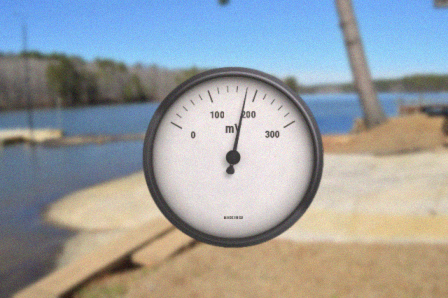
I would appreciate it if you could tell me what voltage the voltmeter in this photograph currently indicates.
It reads 180 mV
